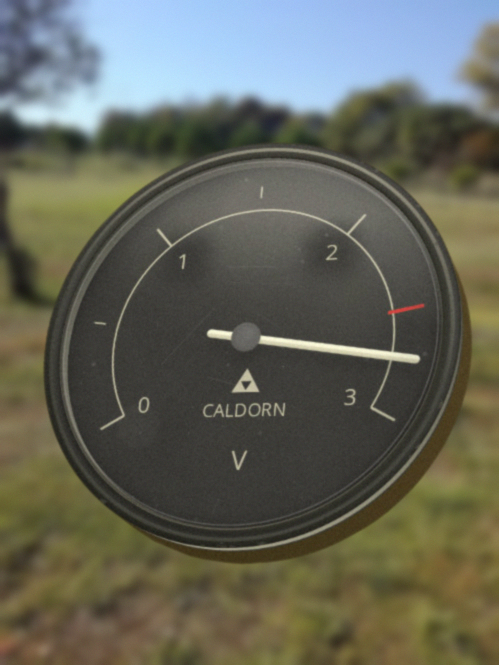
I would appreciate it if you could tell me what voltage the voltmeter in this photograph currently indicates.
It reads 2.75 V
